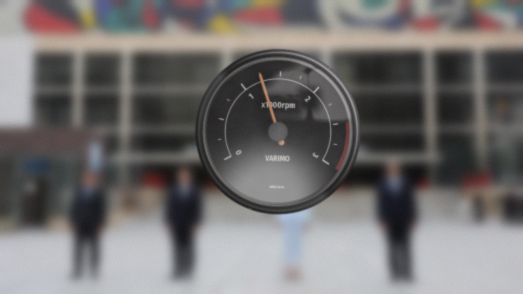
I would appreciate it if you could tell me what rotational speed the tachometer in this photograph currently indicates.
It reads 1250 rpm
